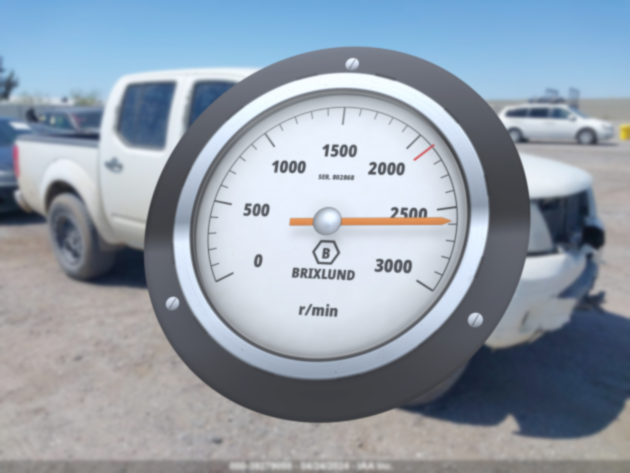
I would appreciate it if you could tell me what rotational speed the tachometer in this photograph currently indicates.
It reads 2600 rpm
